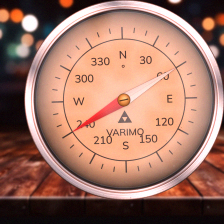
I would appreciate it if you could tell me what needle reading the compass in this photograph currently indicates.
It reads 240 °
